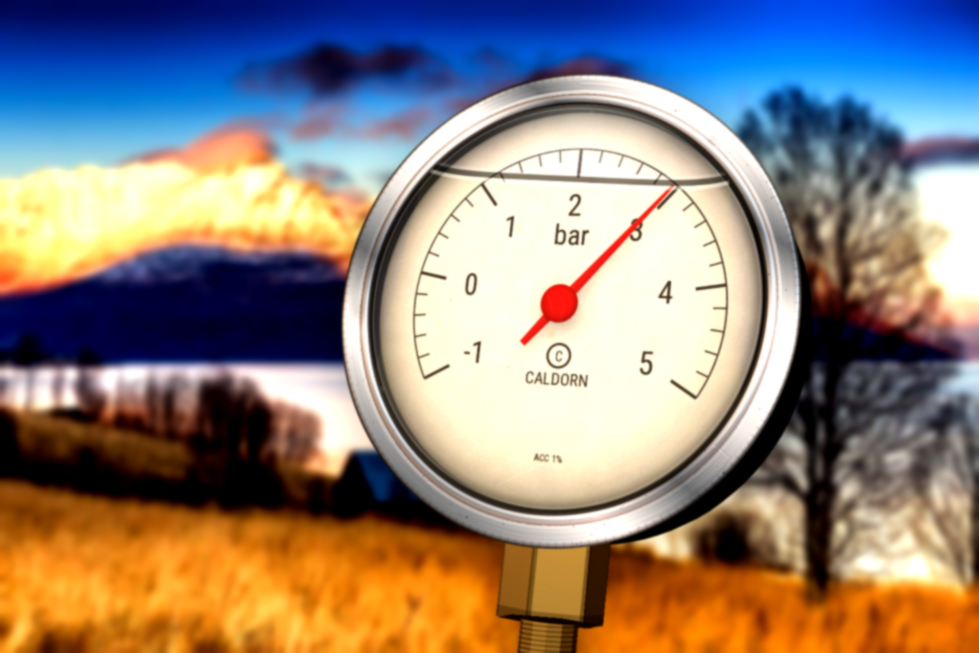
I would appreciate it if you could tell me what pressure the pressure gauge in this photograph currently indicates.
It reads 3 bar
